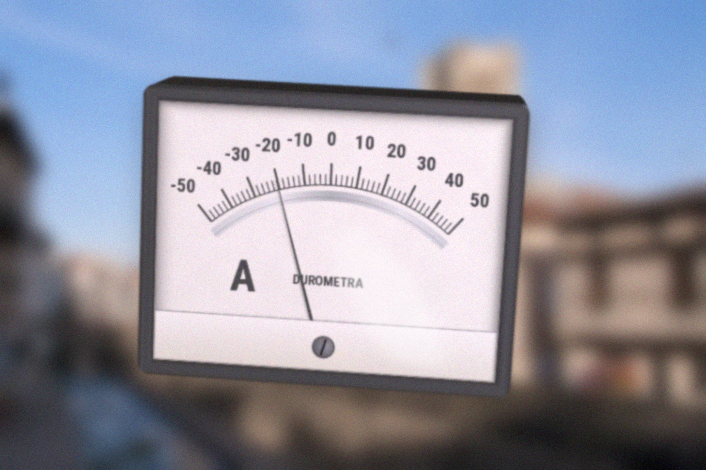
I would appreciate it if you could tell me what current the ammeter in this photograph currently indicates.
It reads -20 A
